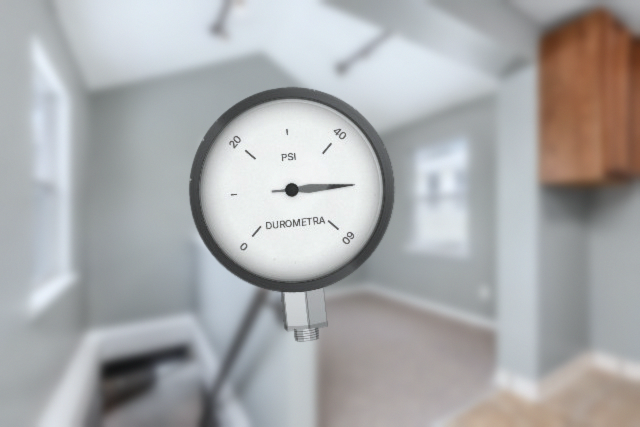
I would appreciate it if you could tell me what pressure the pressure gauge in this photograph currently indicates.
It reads 50 psi
